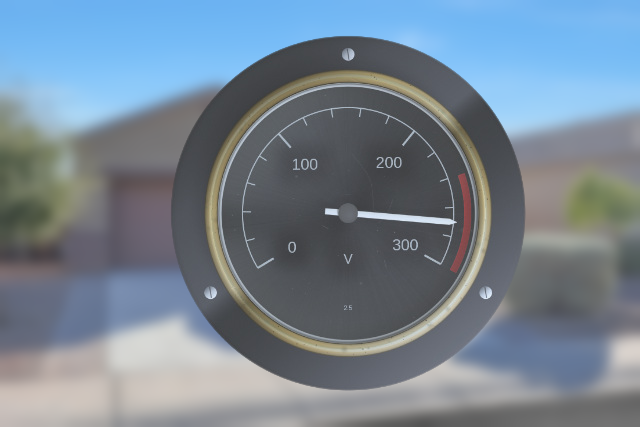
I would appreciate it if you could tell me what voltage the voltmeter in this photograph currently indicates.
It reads 270 V
